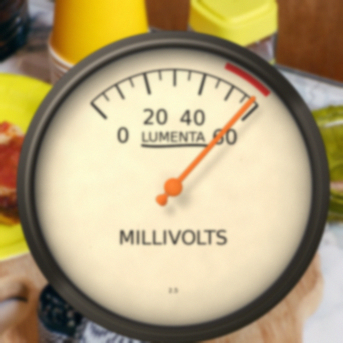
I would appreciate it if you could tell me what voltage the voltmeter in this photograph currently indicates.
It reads 57.5 mV
